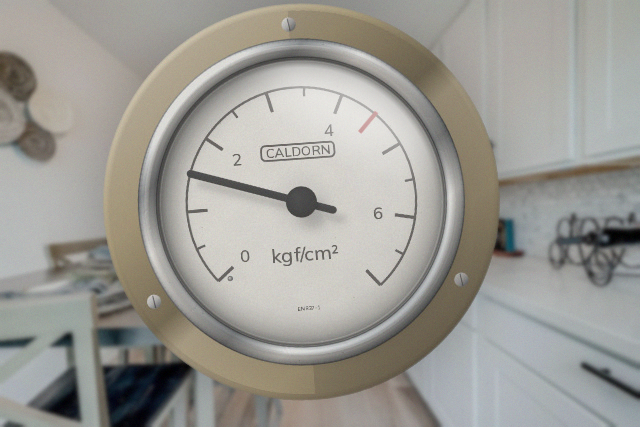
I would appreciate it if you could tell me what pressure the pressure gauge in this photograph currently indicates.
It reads 1.5 kg/cm²
